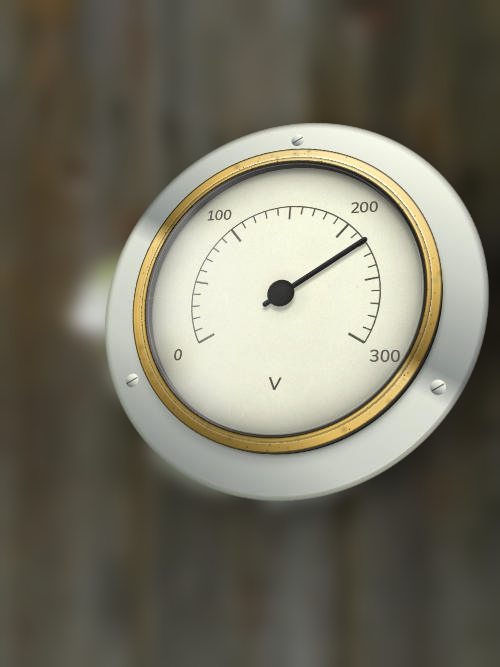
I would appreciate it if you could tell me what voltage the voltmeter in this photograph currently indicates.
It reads 220 V
